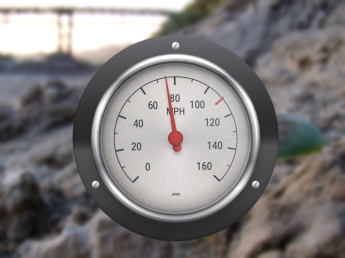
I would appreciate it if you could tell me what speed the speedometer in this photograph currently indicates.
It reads 75 mph
